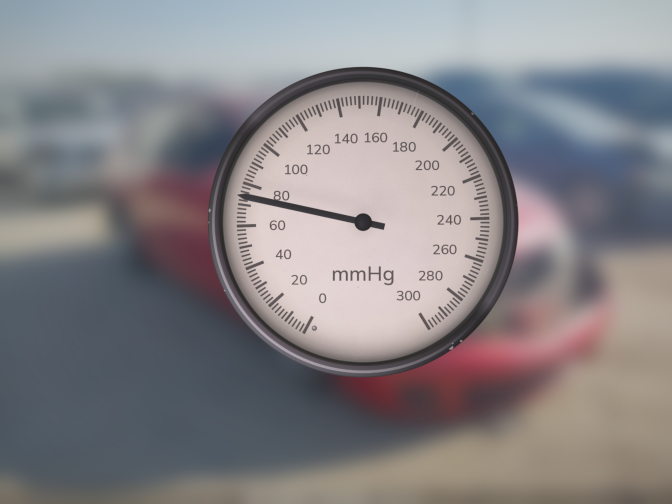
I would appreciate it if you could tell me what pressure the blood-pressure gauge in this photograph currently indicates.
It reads 74 mmHg
